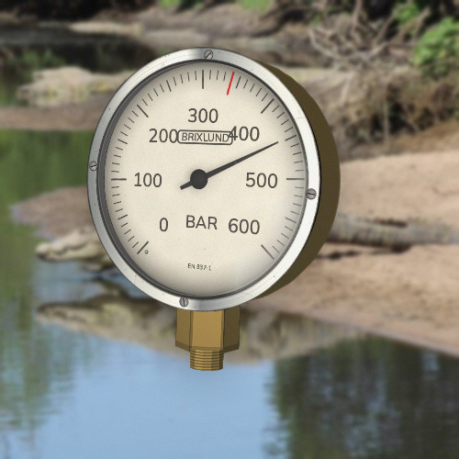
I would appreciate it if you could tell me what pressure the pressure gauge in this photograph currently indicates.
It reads 450 bar
